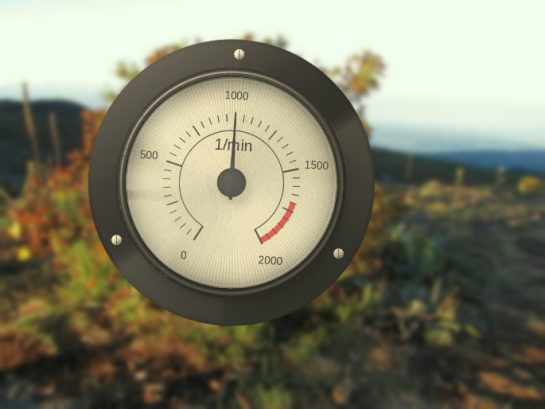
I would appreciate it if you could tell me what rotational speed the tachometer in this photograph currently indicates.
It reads 1000 rpm
